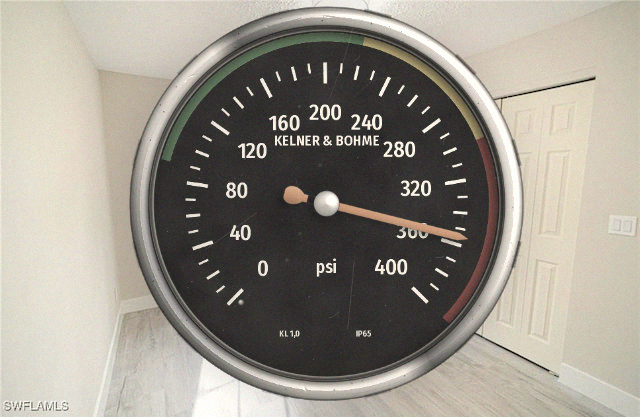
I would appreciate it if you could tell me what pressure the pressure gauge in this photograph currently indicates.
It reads 355 psi
